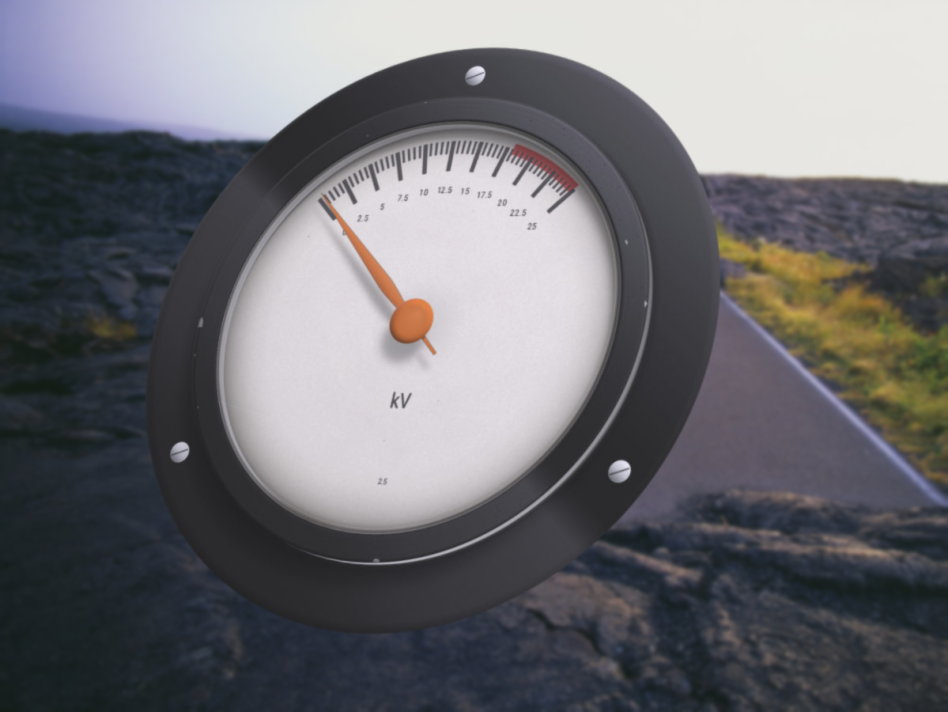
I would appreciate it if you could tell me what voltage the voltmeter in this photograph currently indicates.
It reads 0.5 kV
